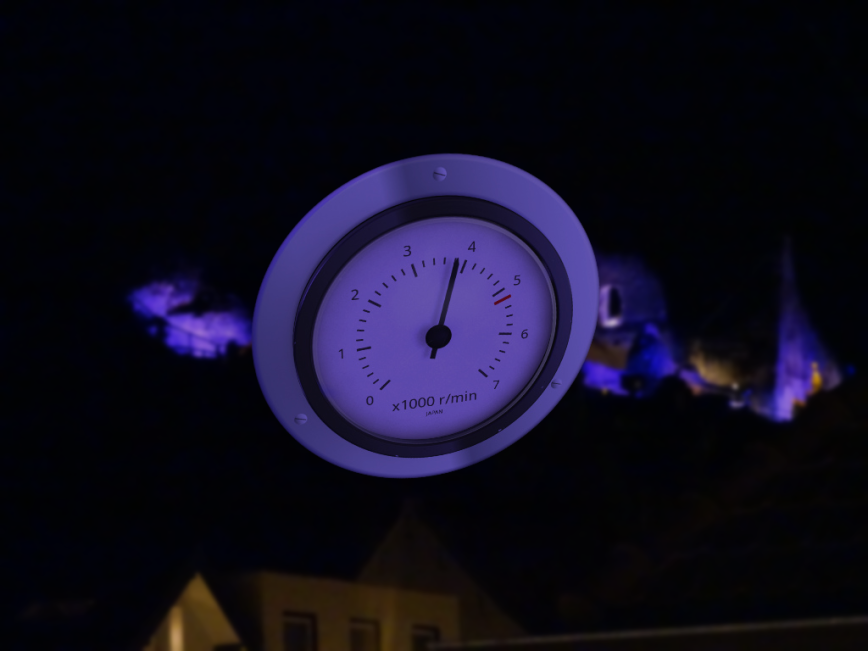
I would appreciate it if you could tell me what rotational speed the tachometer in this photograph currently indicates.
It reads 3800 rpm
